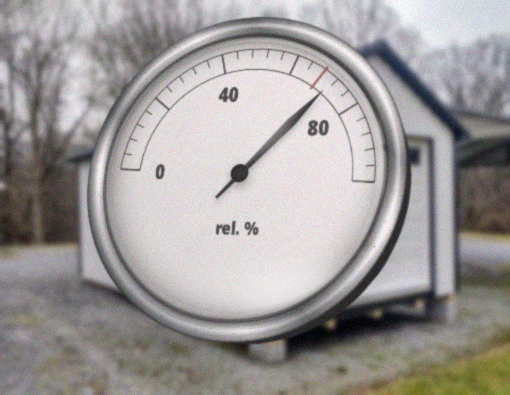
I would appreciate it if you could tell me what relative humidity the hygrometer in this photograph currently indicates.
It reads 72 %
